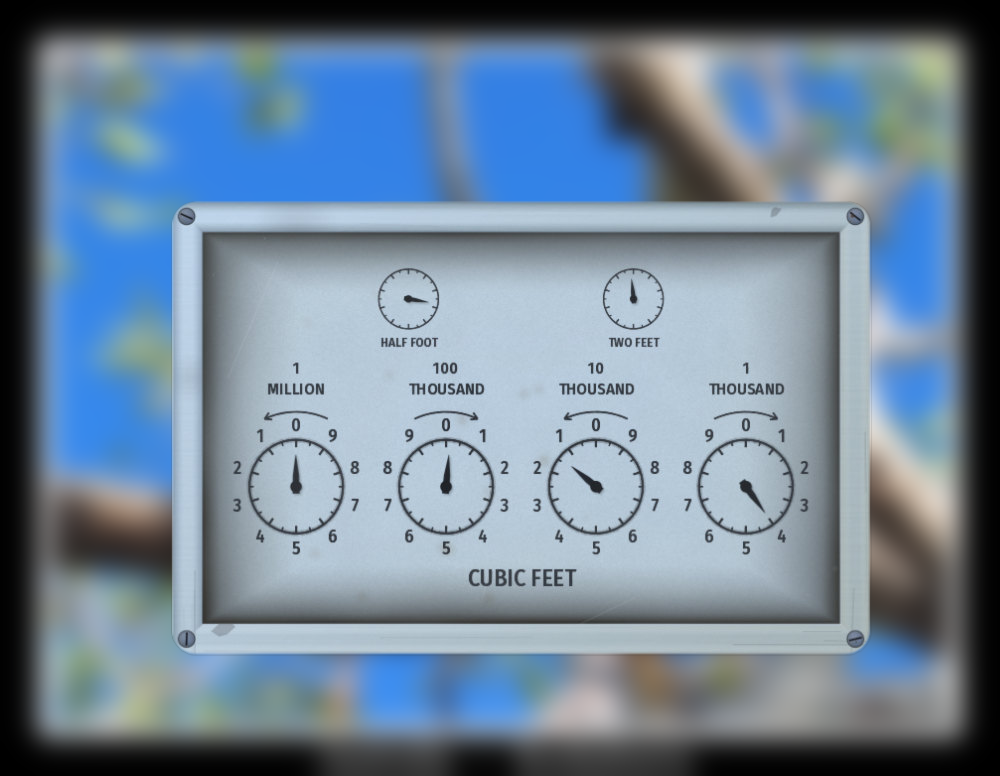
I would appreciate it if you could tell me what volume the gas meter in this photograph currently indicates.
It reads 1400 ft³
